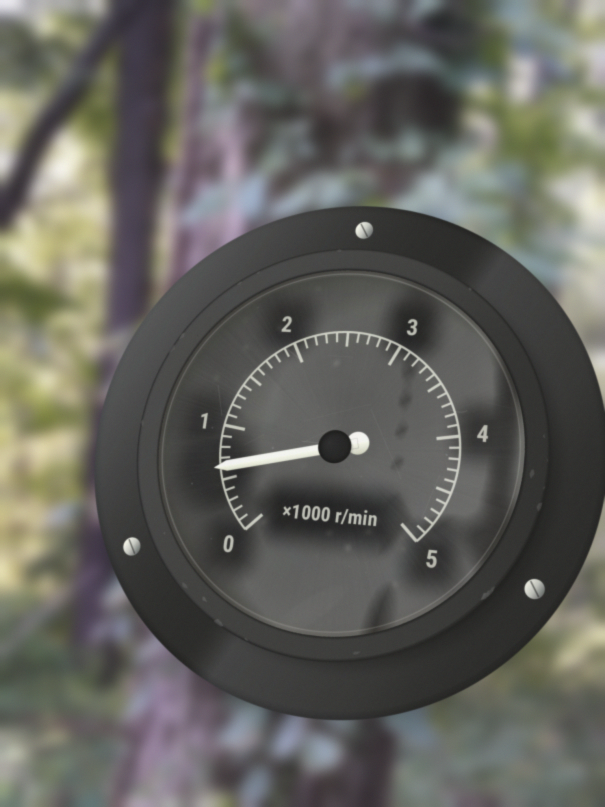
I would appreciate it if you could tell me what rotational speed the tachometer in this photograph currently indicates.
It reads 600 rpm
